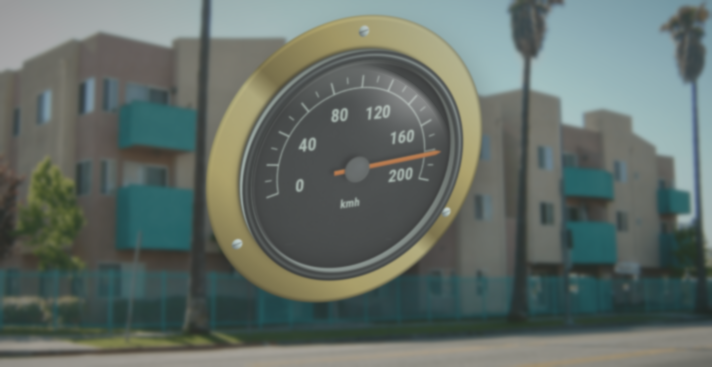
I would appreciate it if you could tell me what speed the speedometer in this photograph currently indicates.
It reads 180 km/h
